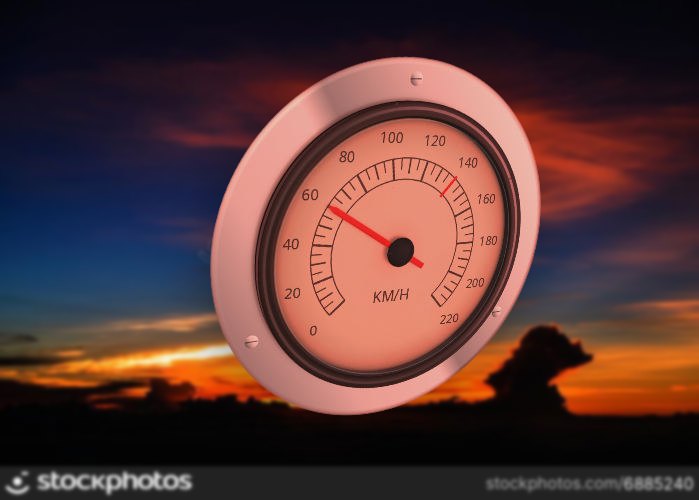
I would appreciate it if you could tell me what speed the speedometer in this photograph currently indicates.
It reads 60 km/h
